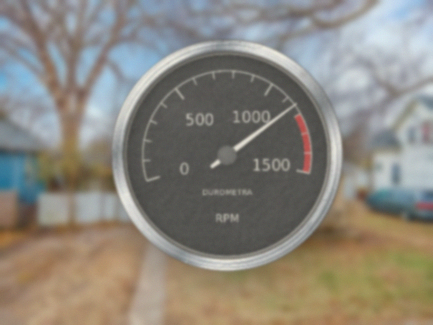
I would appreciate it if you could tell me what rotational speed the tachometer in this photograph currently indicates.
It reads 1150 rpm
